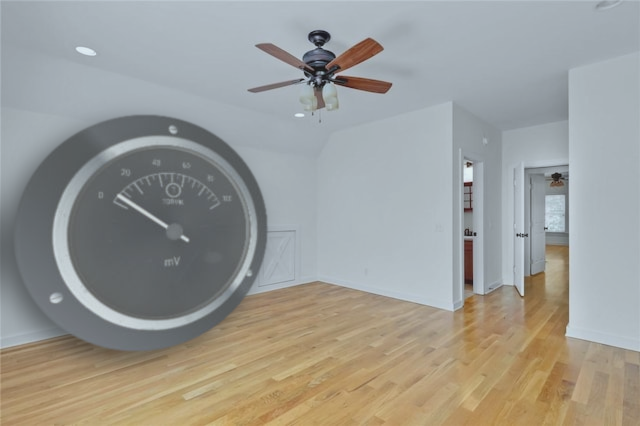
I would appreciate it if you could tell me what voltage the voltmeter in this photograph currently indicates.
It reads 5 mV
